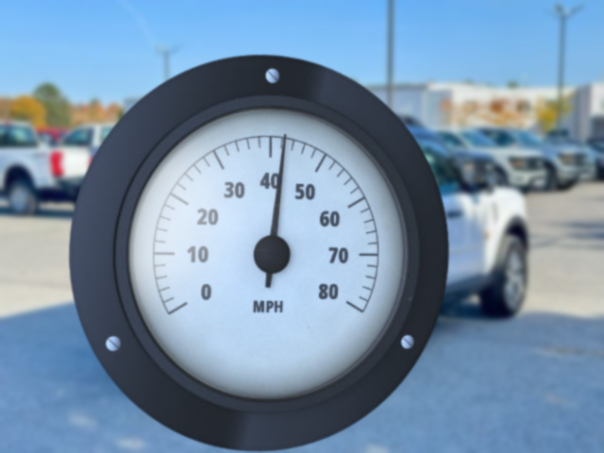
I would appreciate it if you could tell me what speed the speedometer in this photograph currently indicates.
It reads 42 mph
